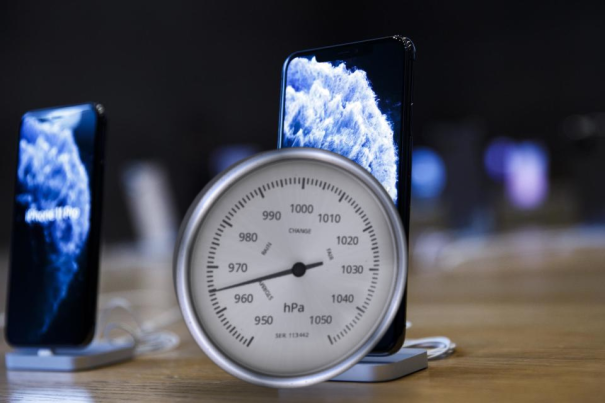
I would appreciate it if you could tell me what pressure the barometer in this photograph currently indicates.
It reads 965 hPa
